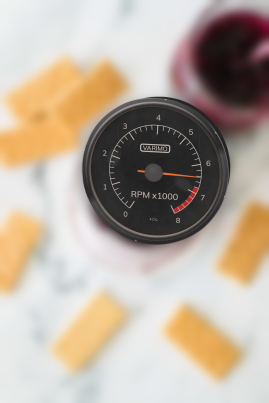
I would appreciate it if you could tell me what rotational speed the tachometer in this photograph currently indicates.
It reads 6400 rpm
